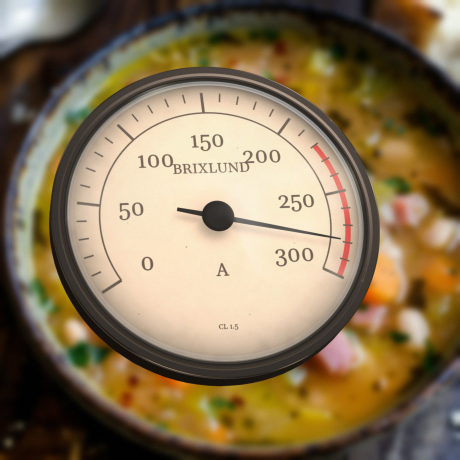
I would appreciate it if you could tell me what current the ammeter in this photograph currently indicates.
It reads 280 A
